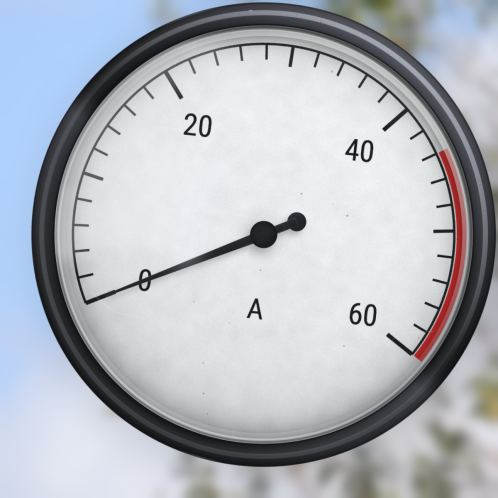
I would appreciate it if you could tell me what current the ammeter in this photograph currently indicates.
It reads 0 A
